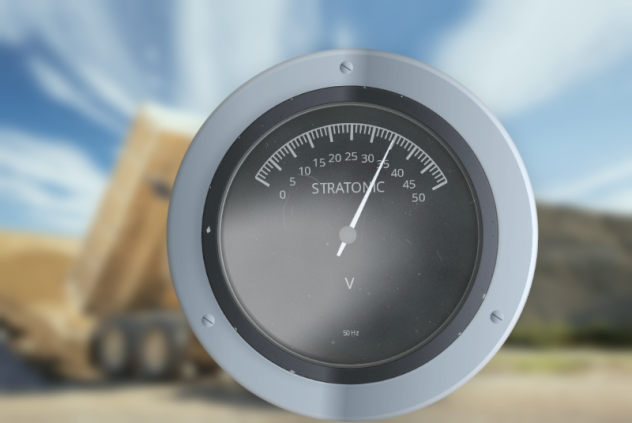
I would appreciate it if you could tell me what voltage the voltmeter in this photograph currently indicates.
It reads 35 V
